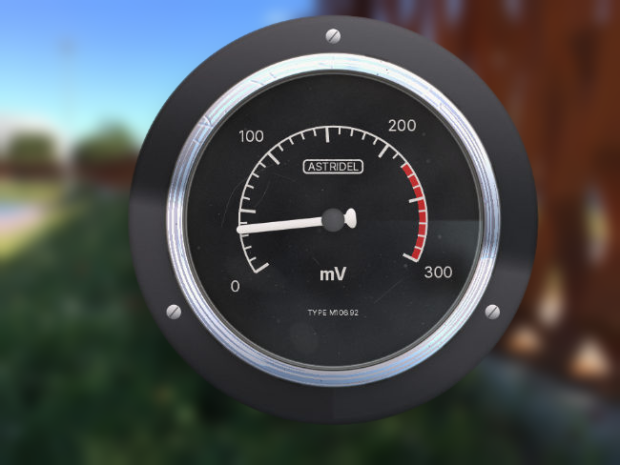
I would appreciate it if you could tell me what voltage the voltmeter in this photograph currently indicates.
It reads 35 mV
